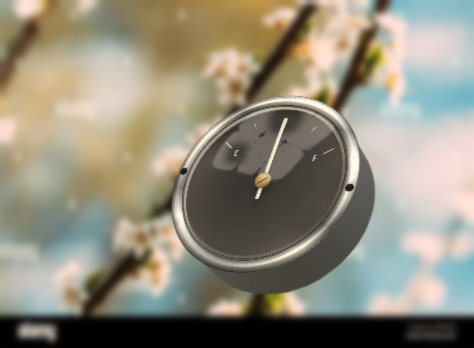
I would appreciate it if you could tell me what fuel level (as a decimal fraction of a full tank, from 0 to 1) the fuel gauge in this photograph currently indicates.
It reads 0.5
